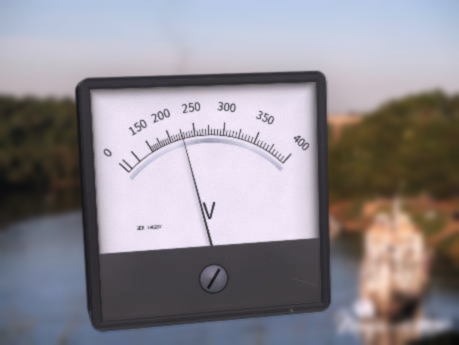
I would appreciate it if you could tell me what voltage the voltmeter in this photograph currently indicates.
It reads 225 V
